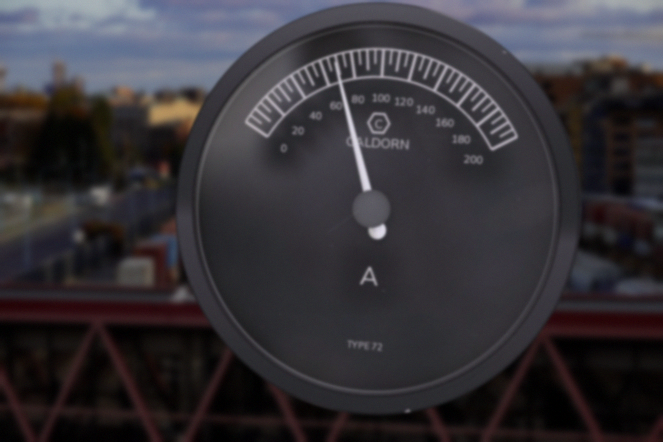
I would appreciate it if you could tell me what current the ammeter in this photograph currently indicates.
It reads 70 A
